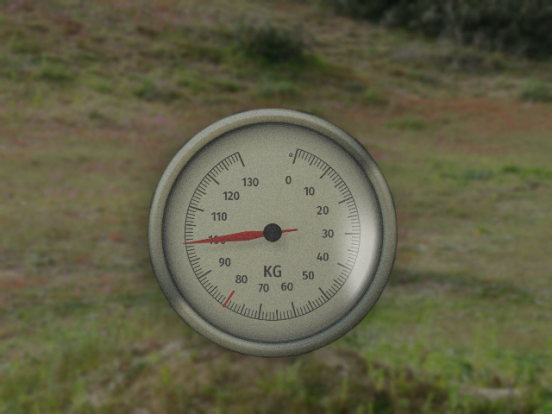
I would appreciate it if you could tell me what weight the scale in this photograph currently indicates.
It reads 100 kg
